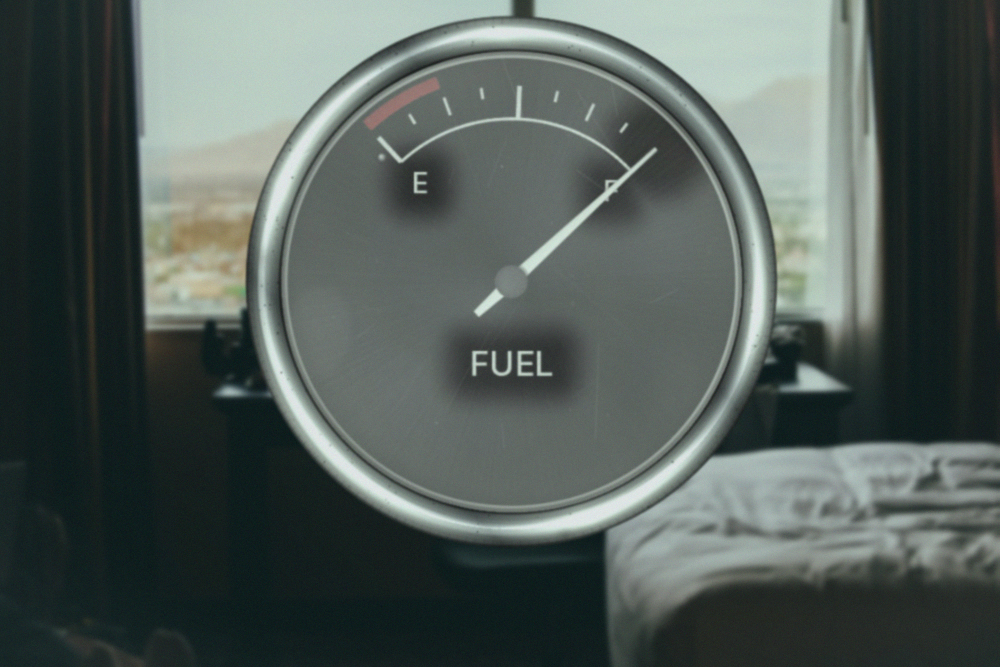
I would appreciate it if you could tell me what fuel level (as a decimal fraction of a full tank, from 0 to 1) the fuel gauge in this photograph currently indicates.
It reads 1
